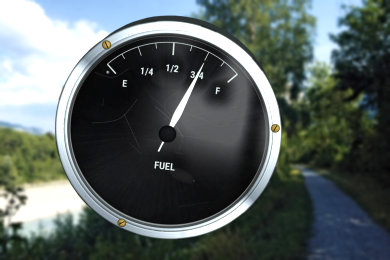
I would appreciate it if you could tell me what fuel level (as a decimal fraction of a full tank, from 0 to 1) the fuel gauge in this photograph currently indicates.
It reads 0.75
